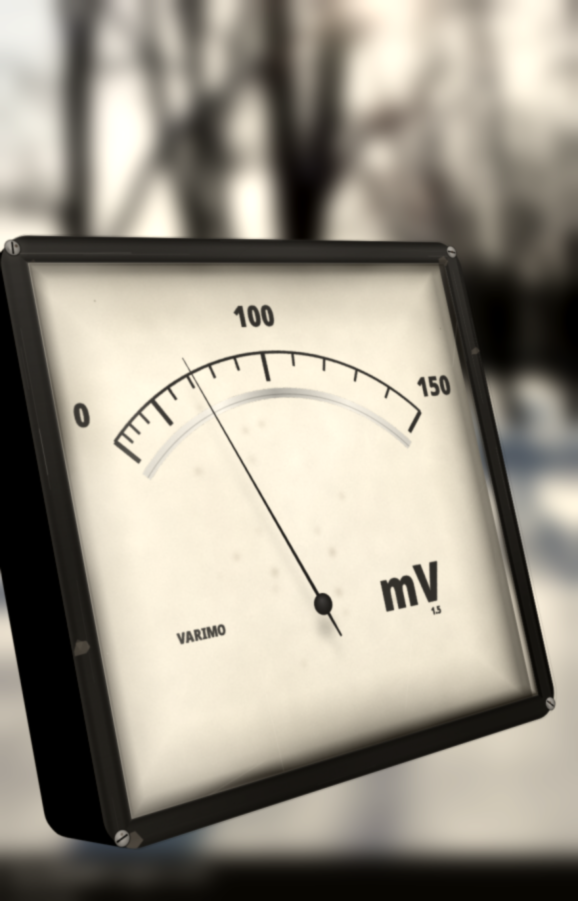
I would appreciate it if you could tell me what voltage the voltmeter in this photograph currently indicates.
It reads 70 mV
